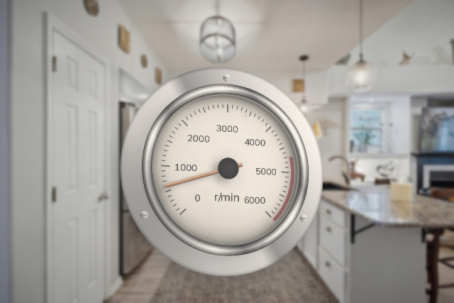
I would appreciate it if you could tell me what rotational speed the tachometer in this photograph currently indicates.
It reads 600 rpm
